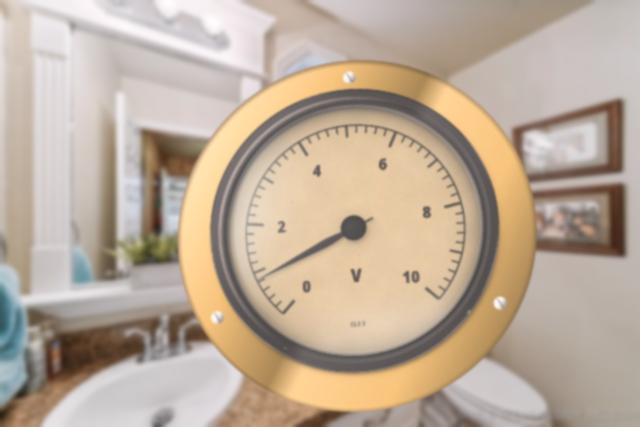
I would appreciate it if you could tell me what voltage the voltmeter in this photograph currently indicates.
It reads 0.8 V
